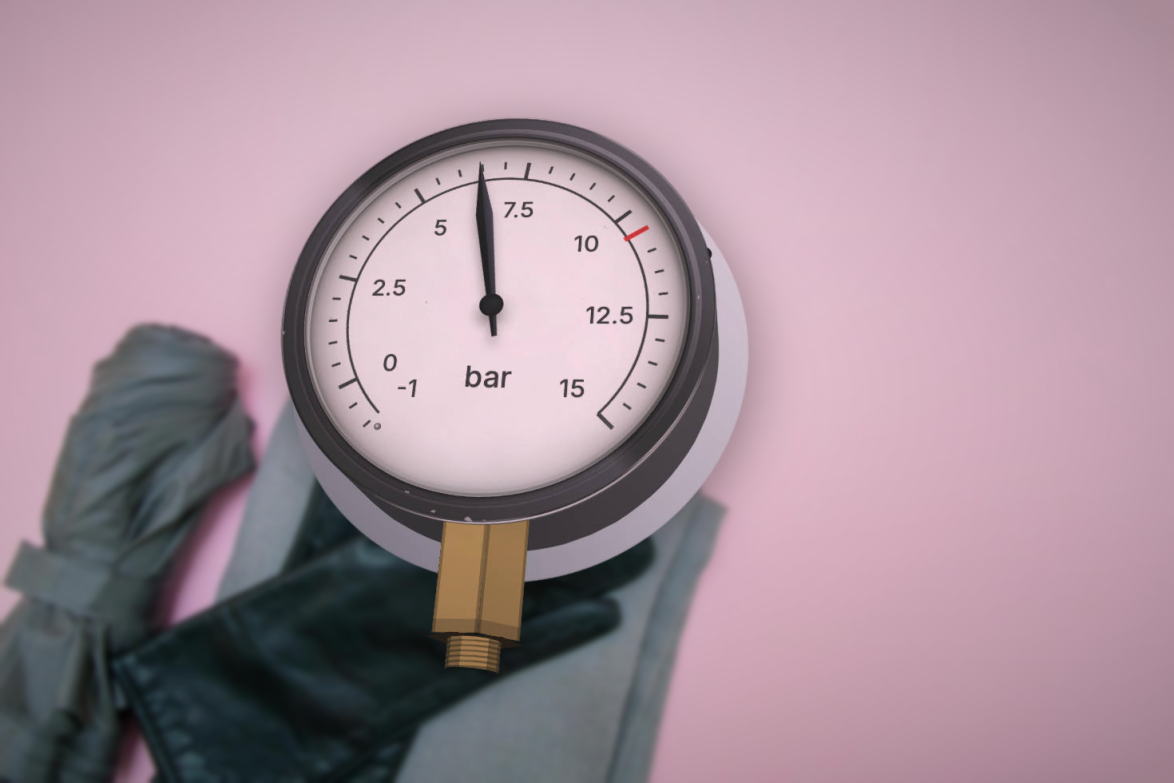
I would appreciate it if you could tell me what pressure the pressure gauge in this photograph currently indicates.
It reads 6.5 bar
